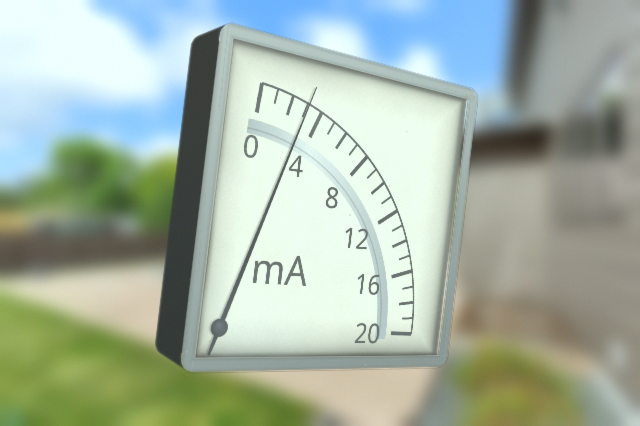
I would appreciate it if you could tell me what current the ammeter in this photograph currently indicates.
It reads 3 mA
